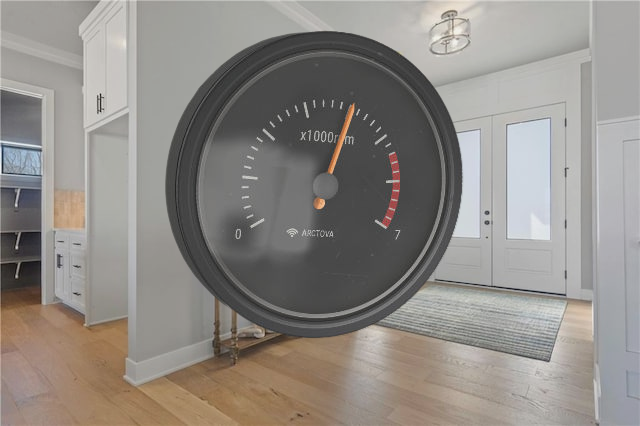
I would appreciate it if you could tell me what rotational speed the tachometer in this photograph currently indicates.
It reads 4000 rpm
